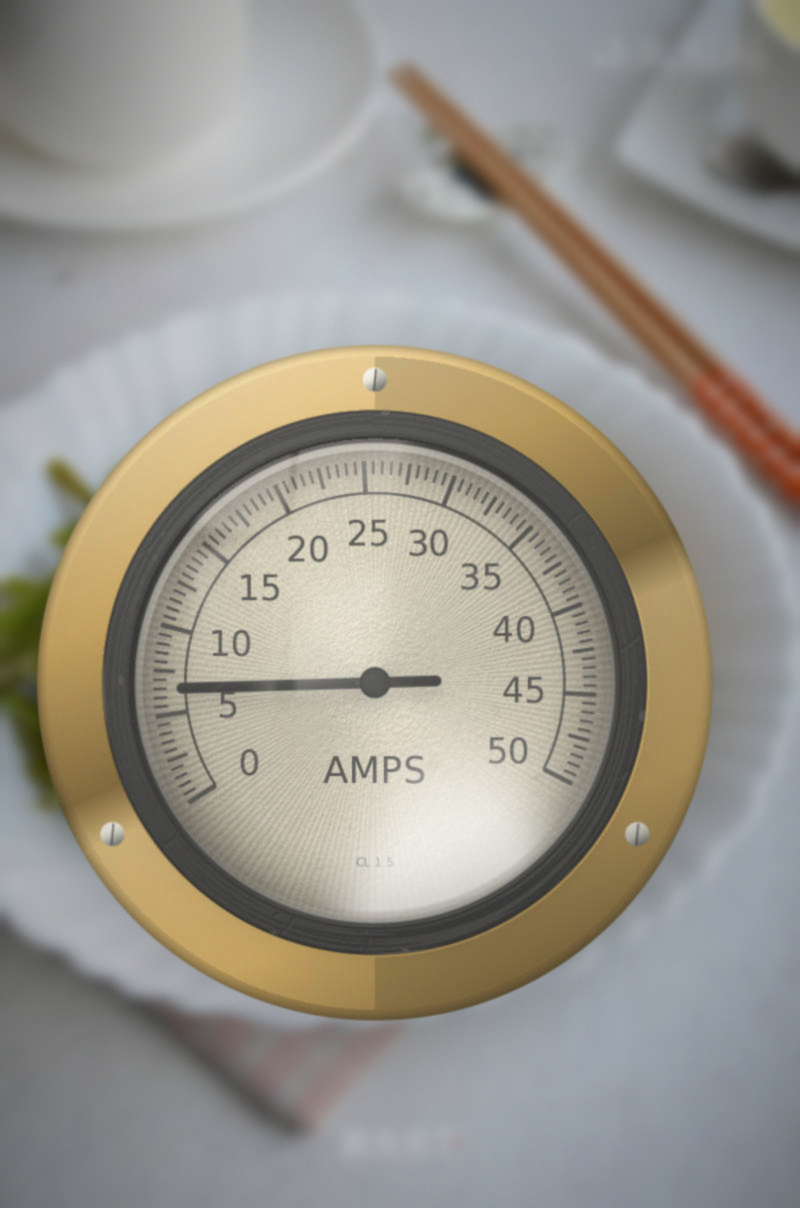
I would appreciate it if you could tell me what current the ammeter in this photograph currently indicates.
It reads 6.5 A
